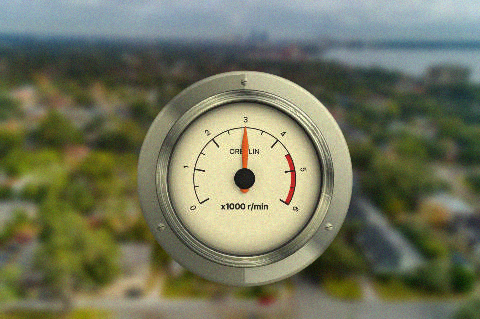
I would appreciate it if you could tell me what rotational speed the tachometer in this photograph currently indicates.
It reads 3000 rpm
